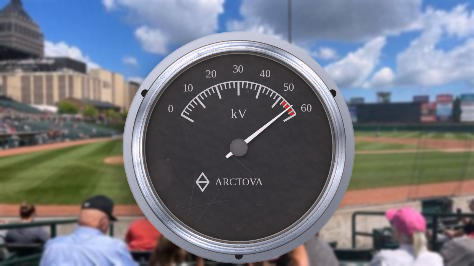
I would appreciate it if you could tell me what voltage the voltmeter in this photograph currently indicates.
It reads 56 kV
